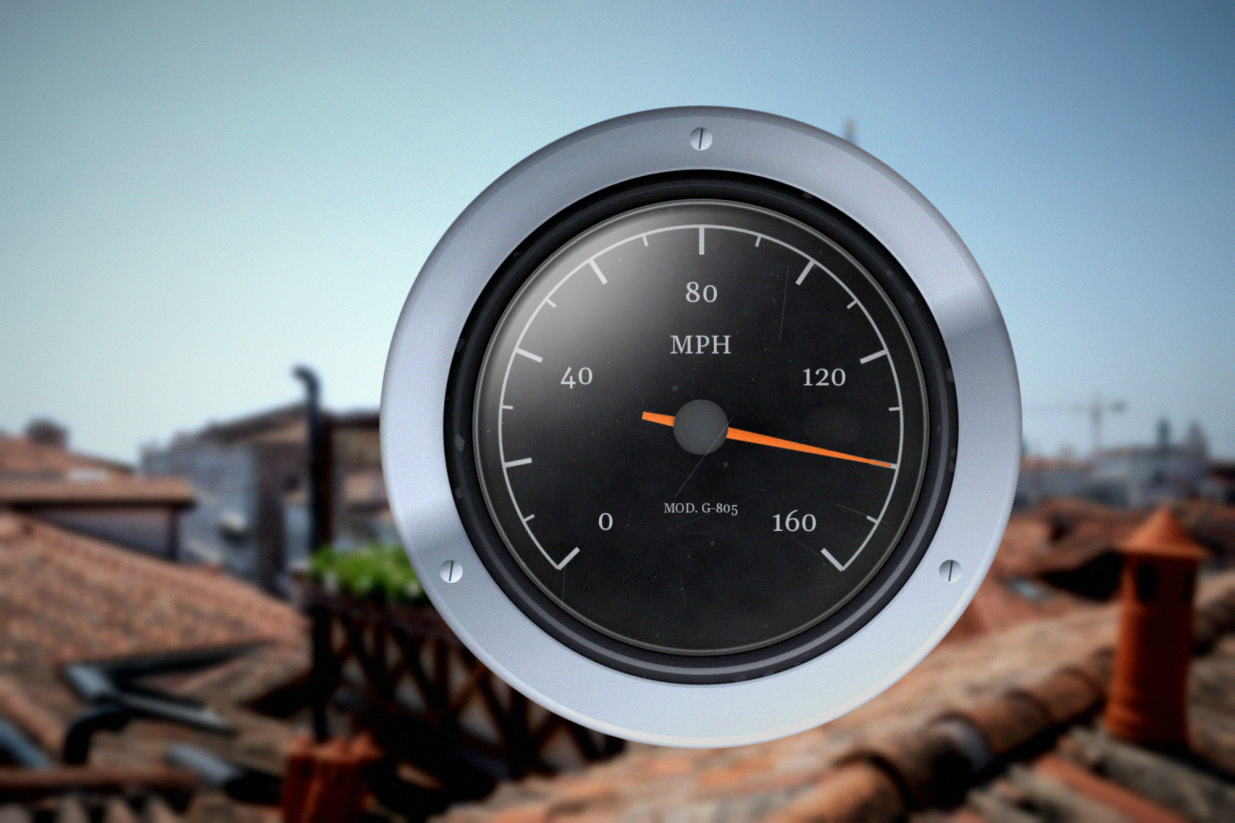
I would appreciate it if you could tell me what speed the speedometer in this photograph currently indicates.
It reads 140 mph
